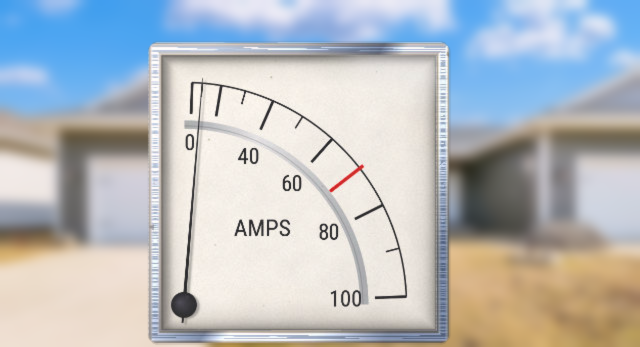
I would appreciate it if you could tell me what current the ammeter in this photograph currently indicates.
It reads 10 A
